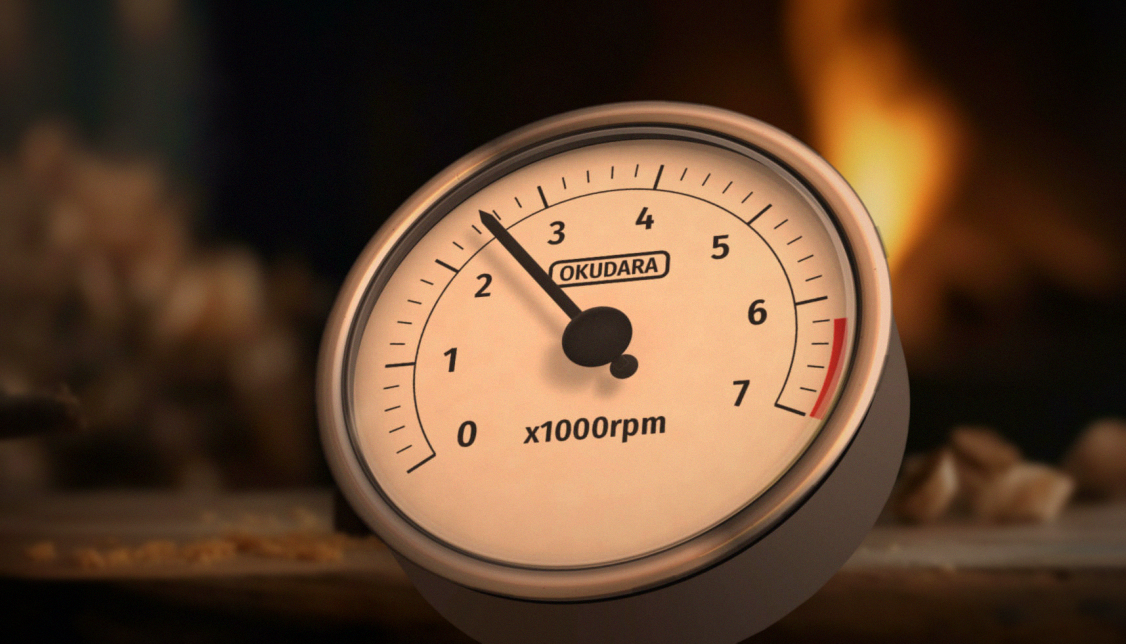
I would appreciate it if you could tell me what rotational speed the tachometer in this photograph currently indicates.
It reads 2500 rpm
